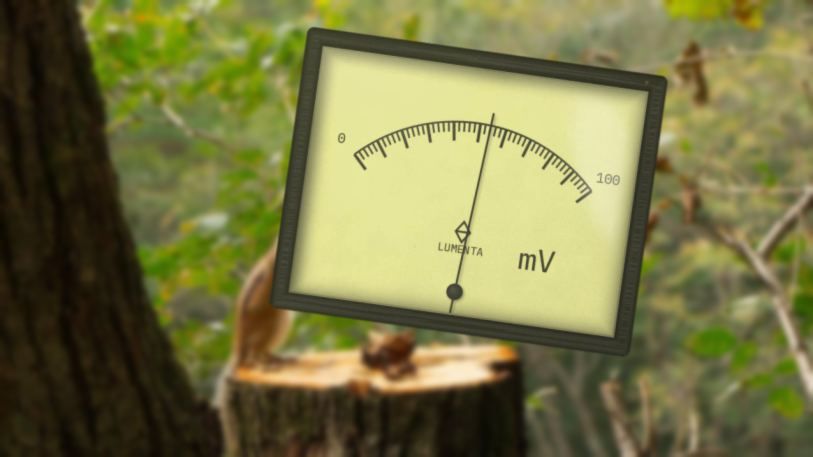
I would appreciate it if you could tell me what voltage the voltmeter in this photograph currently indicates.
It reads 54 mV
